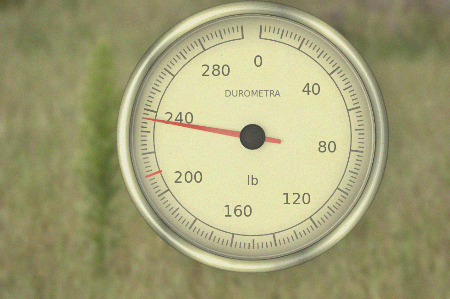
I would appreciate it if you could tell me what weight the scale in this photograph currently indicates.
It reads 236 lb
